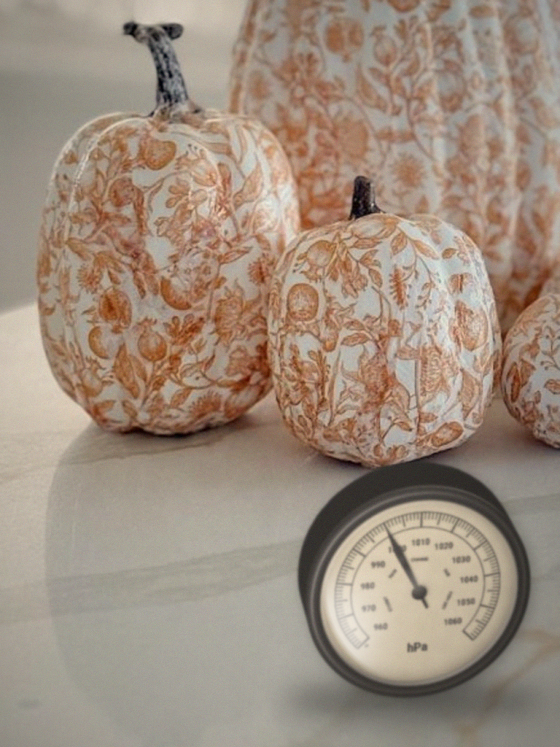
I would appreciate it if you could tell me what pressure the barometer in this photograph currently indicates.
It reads 1000 hPa
